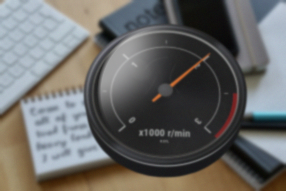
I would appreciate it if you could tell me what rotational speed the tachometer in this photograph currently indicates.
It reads 2000 rpm
